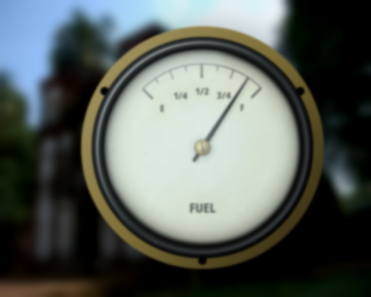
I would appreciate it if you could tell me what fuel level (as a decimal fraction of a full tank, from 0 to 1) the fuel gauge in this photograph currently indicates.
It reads 0.875
